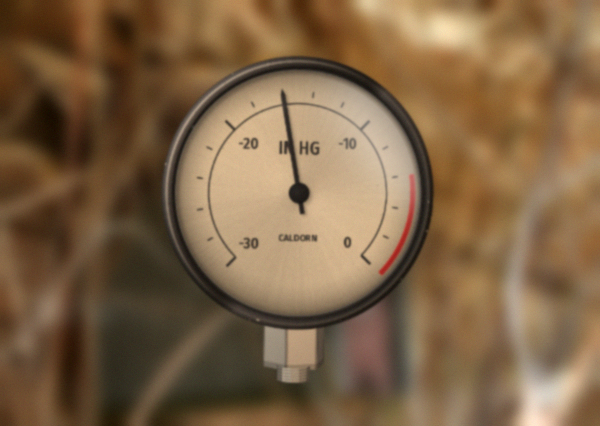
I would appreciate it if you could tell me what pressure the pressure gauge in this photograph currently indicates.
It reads -16 inHg
